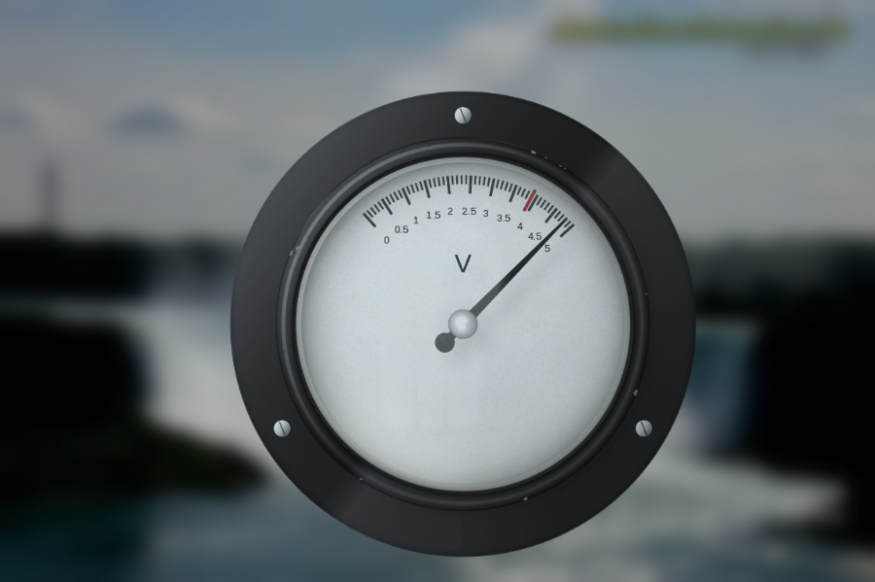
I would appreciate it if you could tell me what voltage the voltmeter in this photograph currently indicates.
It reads 4.8 V
